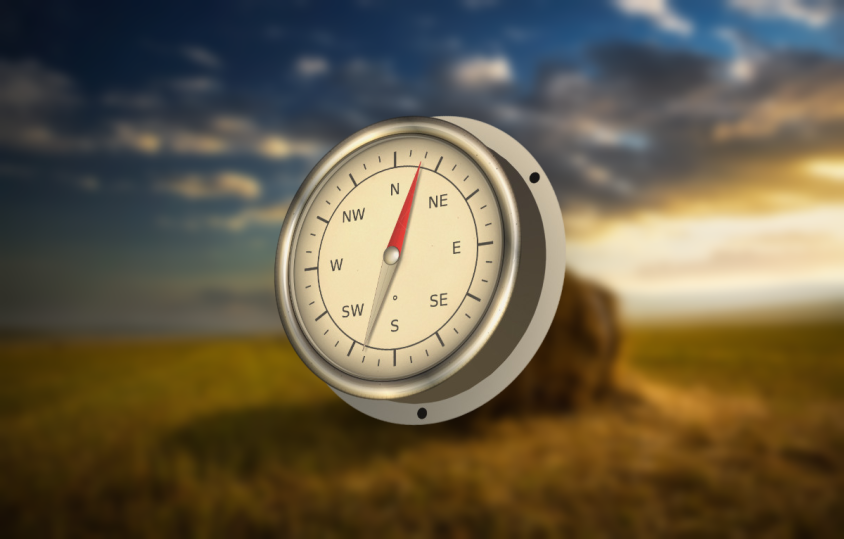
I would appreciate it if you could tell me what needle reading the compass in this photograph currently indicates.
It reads 20 °
